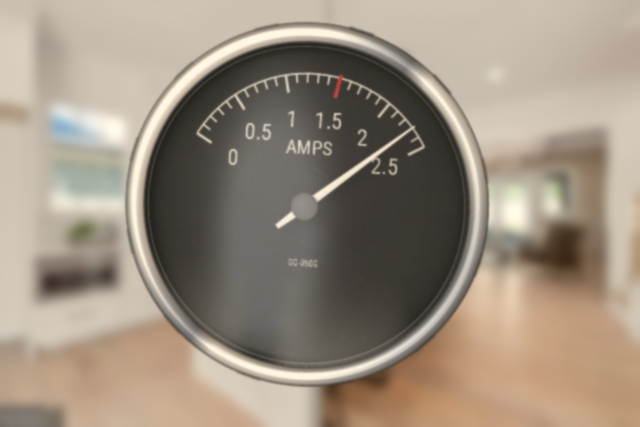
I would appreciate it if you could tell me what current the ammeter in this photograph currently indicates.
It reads 2.3 A
